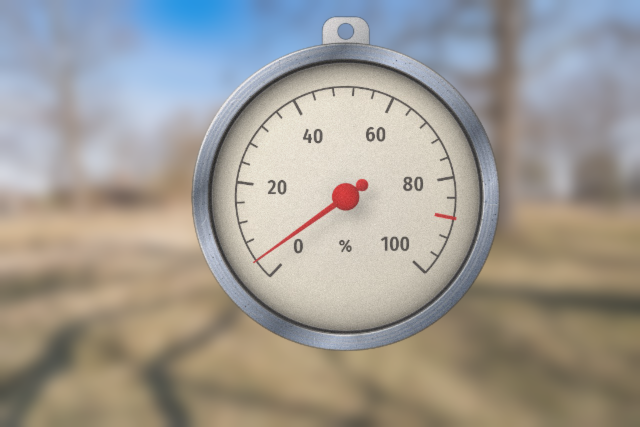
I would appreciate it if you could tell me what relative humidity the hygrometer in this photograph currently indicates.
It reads 4 %
